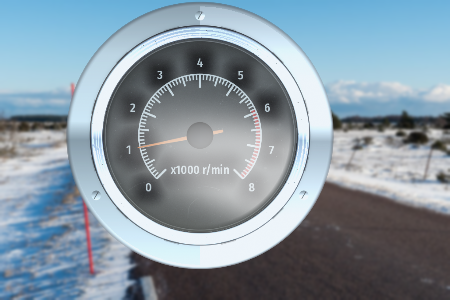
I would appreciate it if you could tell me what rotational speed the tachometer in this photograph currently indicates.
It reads 1000 rpm
